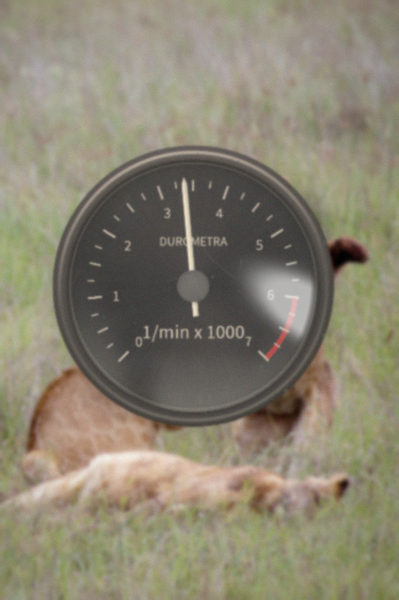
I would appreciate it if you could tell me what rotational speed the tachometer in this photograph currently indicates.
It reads 3375 rpm
